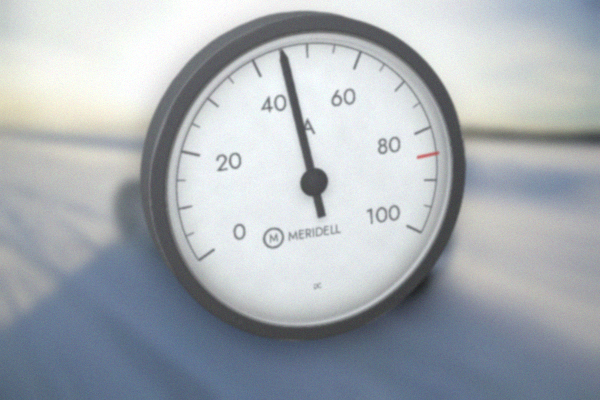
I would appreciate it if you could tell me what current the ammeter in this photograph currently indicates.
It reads 45 A
